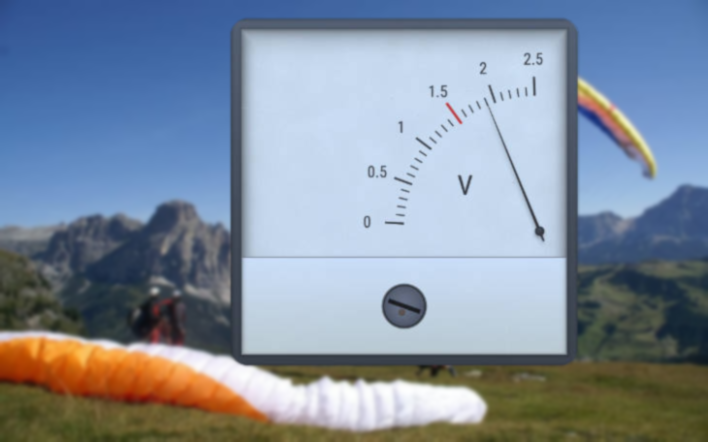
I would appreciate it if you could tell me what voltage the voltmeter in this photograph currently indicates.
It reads 1.9 V
